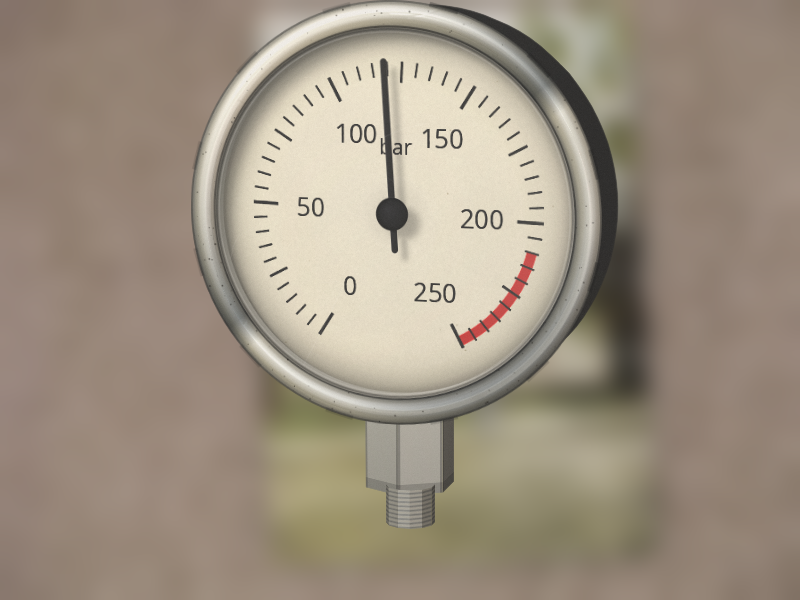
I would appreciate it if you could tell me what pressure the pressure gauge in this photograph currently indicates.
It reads 120 bar
